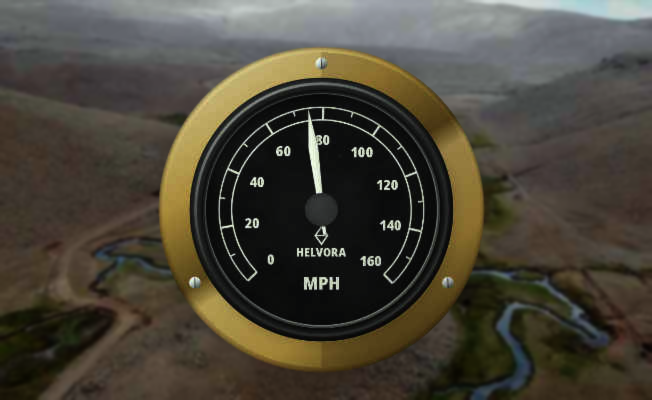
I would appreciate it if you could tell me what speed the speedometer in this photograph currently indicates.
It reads 75 mph
